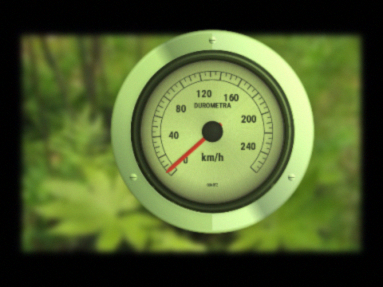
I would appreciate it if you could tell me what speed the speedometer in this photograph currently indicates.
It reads 5 km/h
